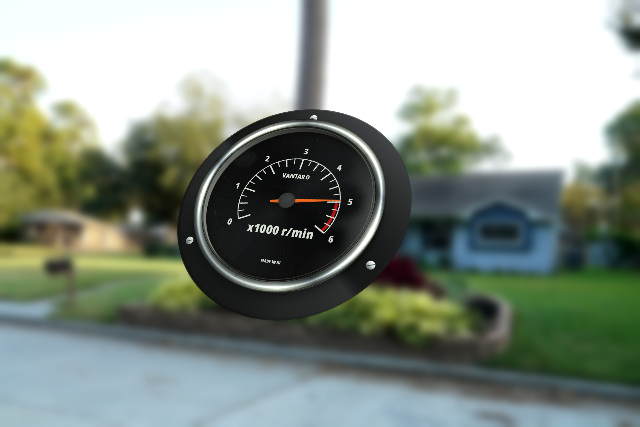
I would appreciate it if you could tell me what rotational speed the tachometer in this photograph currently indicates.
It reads 5000 rpm
